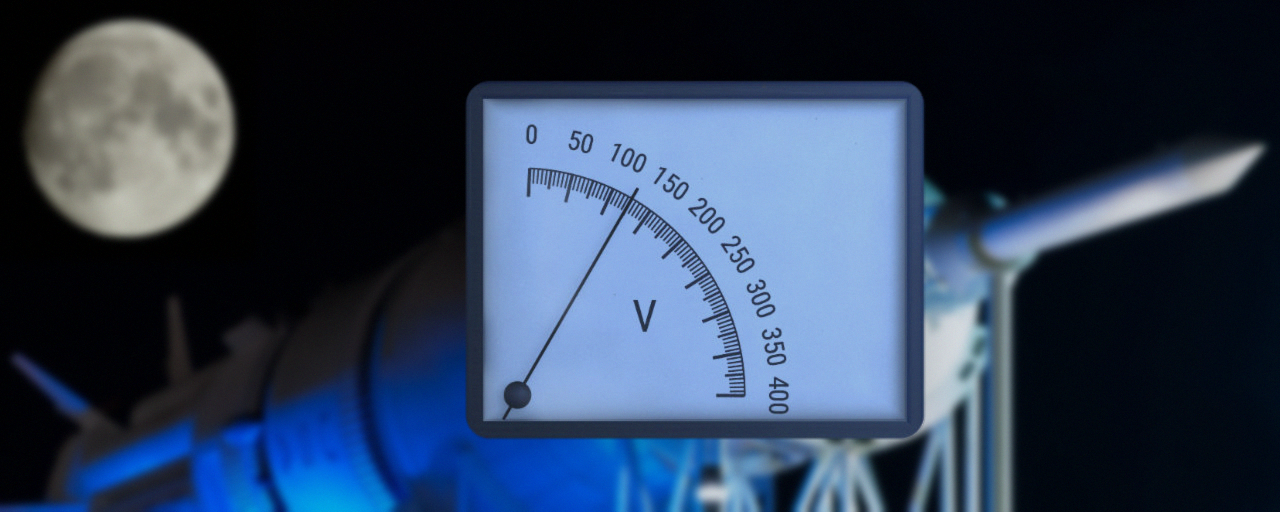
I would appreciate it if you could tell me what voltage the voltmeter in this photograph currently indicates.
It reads 125 V
